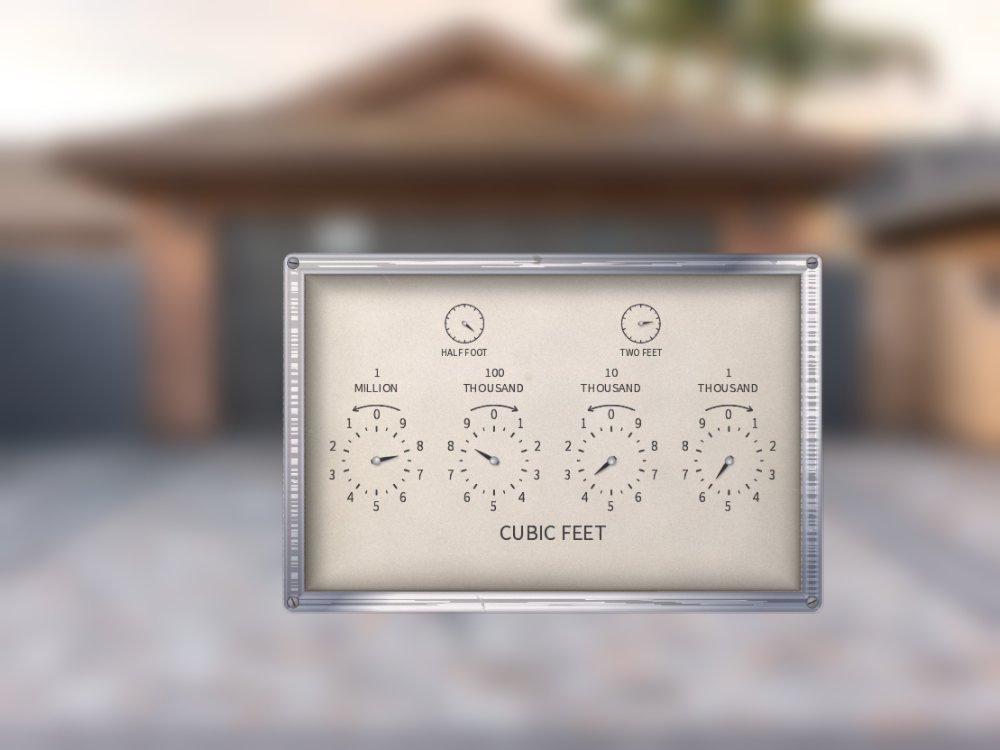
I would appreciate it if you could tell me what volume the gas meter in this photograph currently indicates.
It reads 783600 ft³
